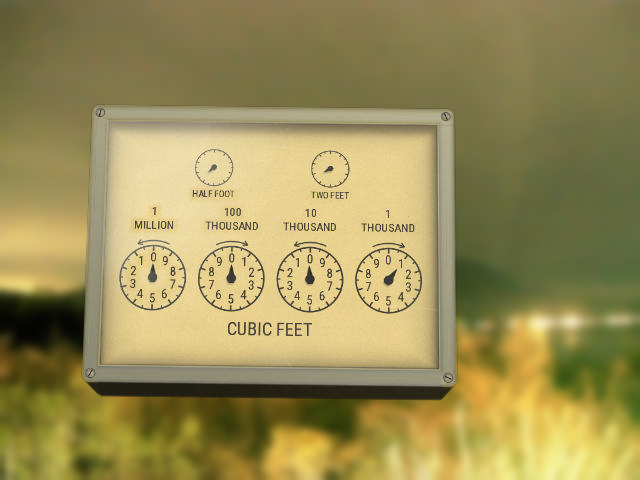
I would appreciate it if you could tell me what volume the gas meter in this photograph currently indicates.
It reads 100 ft³
